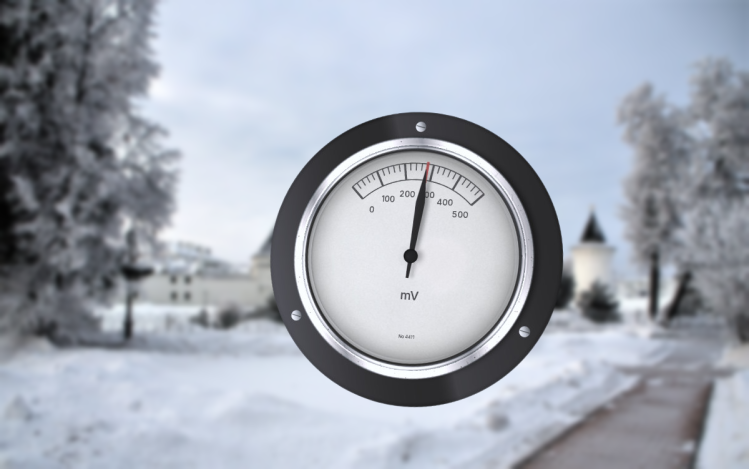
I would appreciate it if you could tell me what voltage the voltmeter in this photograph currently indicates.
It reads 280 mV
